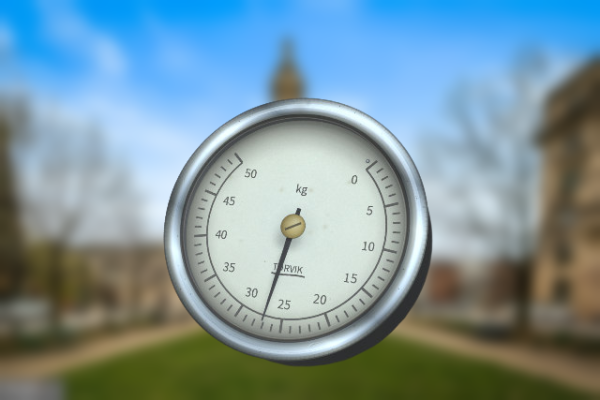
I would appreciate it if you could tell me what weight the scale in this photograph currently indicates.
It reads 27 kg
